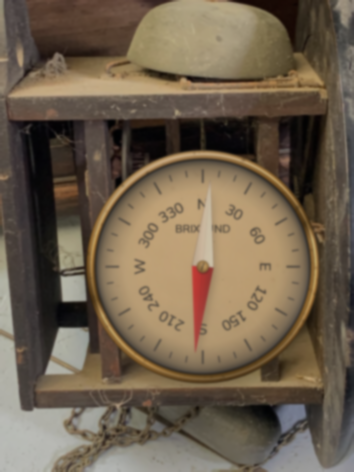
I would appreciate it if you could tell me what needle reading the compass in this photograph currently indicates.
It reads 185 °
